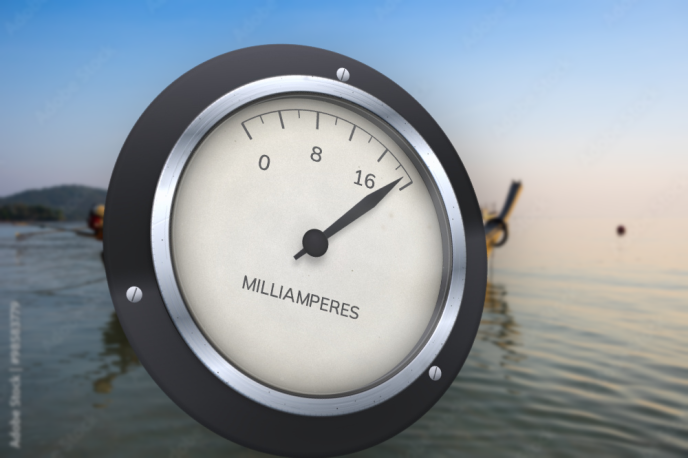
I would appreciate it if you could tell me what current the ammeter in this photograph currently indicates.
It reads 19 mA
